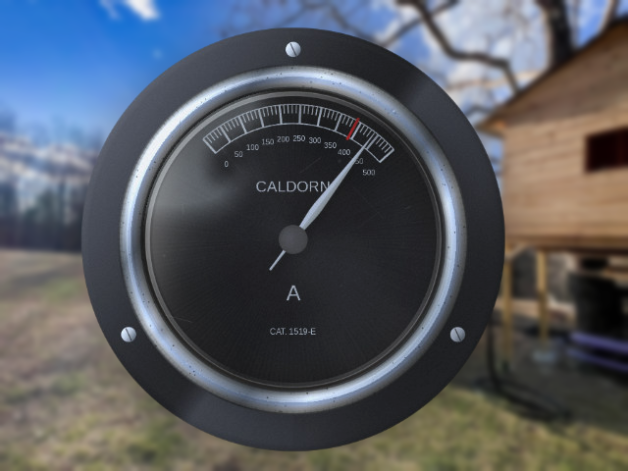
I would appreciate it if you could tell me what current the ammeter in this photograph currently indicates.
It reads 440 A
